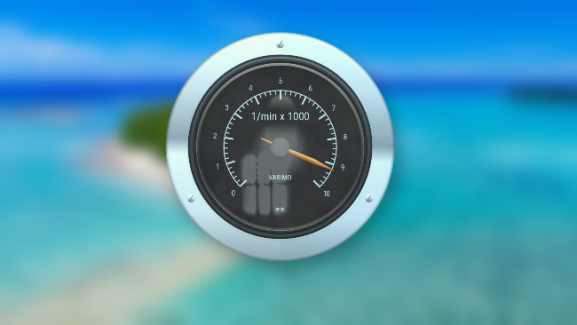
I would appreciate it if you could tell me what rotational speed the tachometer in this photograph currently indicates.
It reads 9200 rpm
